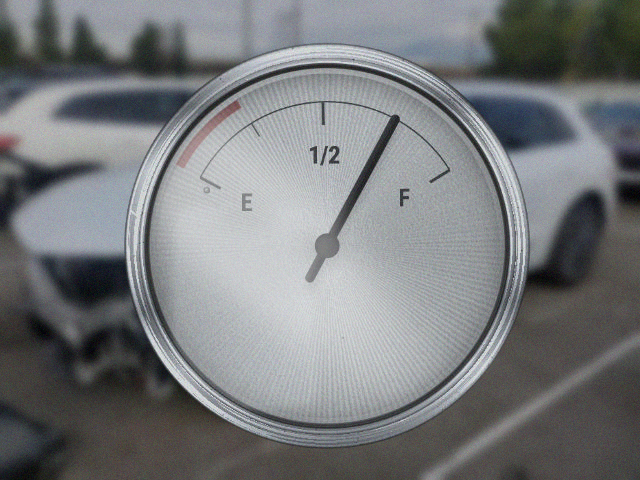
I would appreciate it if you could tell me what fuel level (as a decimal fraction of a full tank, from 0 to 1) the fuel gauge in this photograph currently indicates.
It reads 0.75
